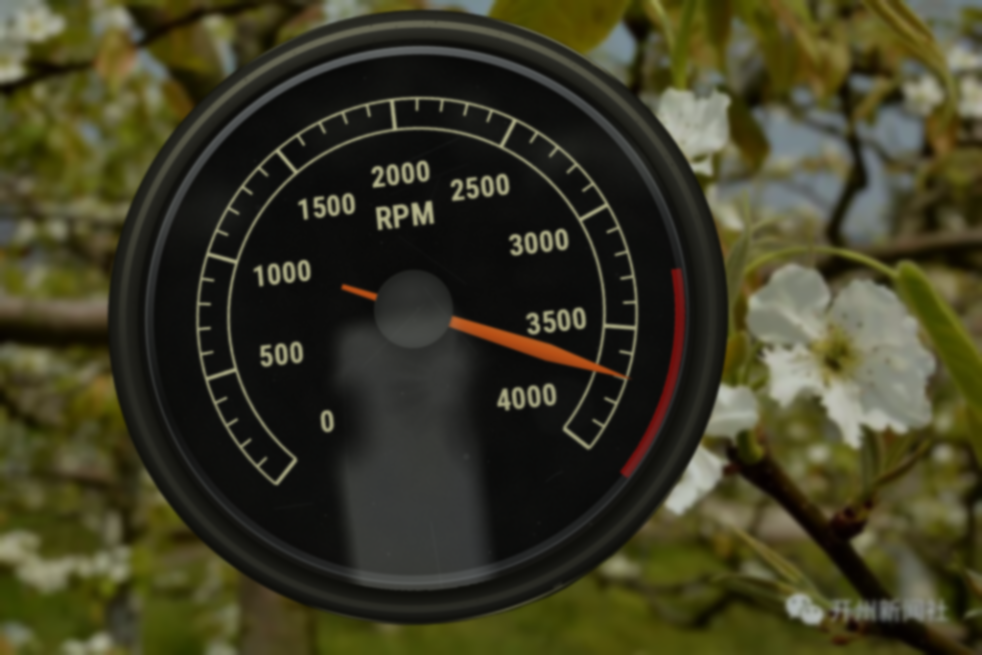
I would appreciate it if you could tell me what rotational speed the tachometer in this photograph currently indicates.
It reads 3700 rpm
